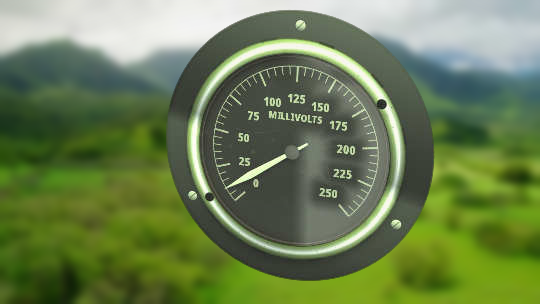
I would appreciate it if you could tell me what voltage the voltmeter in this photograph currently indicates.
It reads 10 mV
